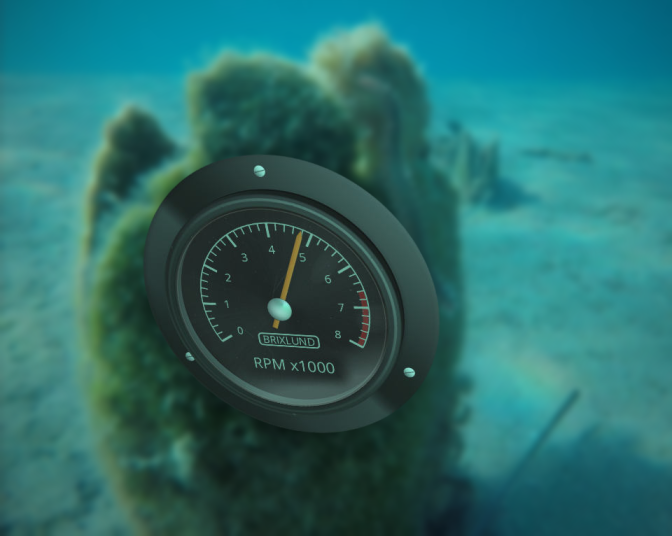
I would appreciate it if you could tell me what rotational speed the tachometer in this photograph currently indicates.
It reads 4800 rpm
